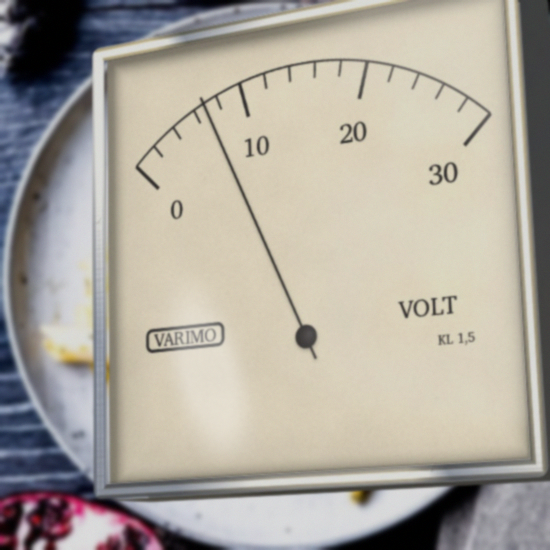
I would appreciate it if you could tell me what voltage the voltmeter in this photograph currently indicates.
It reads 7 V
